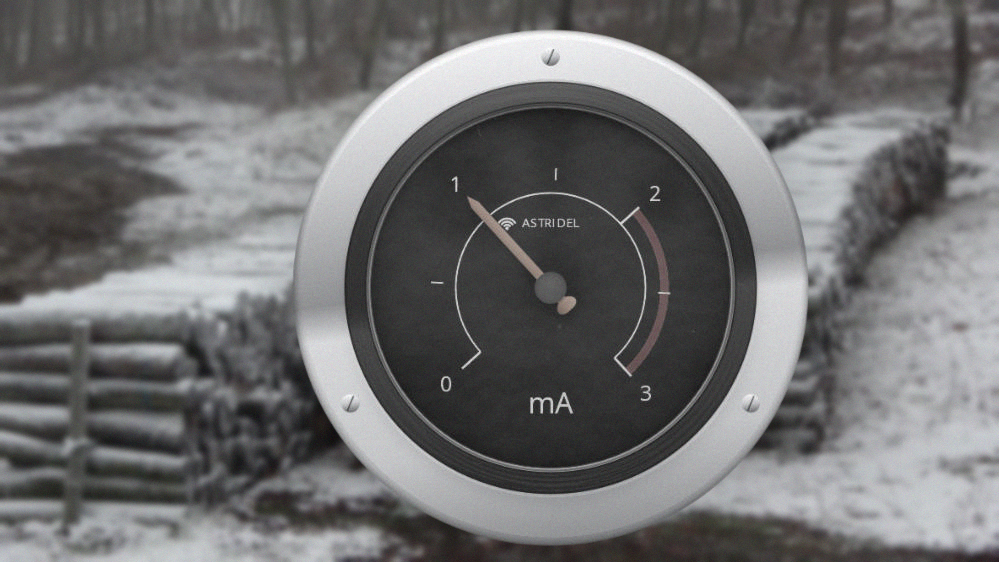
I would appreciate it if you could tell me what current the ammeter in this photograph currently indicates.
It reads 1 mA
